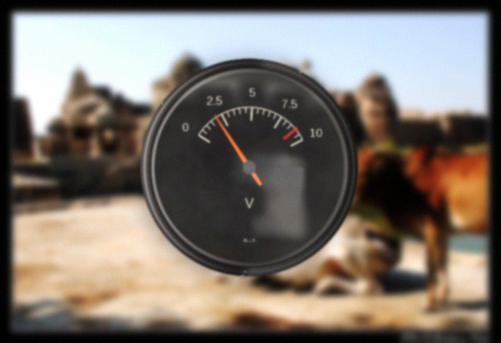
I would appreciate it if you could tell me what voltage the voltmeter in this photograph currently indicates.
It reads 2 V
